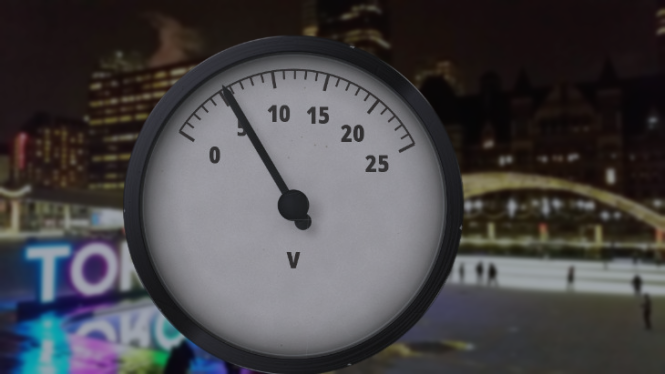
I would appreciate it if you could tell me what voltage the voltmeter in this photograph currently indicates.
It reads 5.5 V
